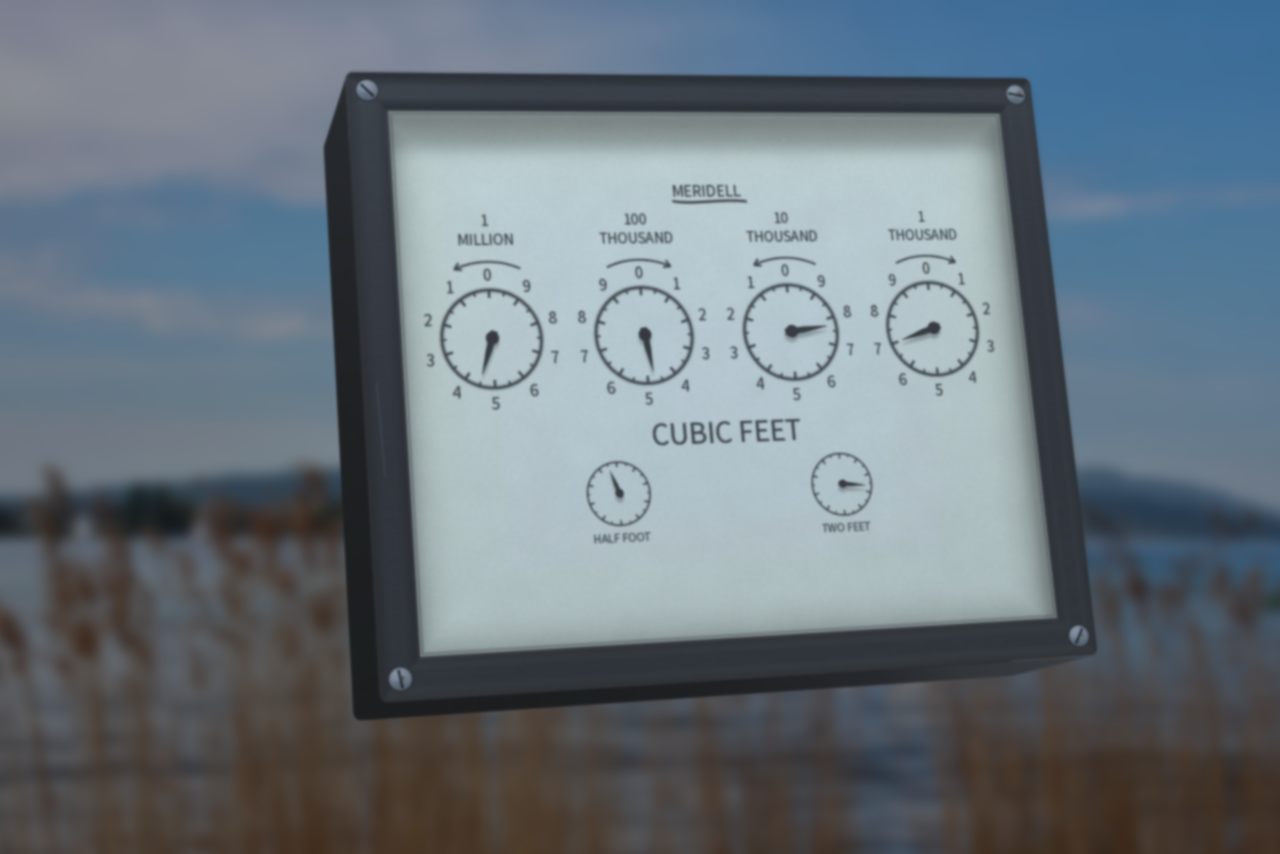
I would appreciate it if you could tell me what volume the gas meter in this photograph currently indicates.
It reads 447700 ft³
